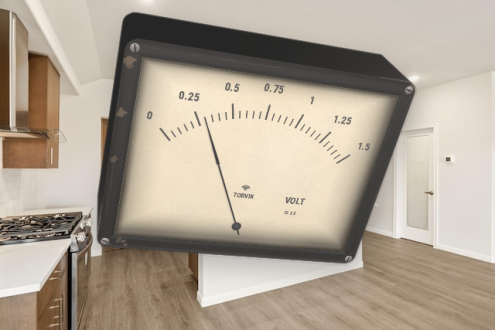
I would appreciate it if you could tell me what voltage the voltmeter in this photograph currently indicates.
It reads 0.3 V
